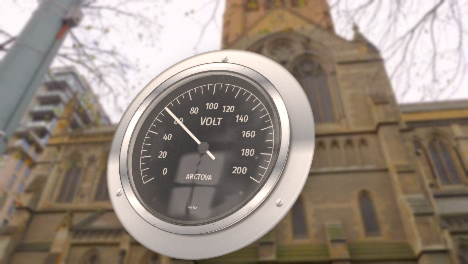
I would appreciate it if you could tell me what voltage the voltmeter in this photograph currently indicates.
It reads 60 V
